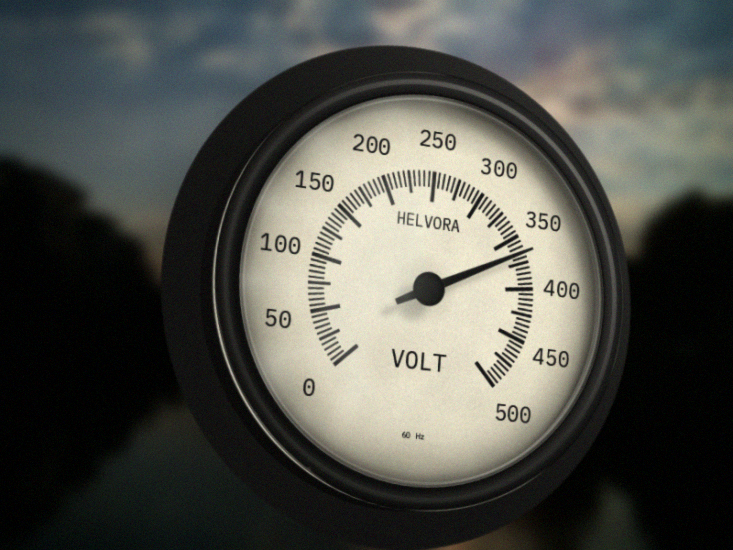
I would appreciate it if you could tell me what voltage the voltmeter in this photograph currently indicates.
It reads 365 V
